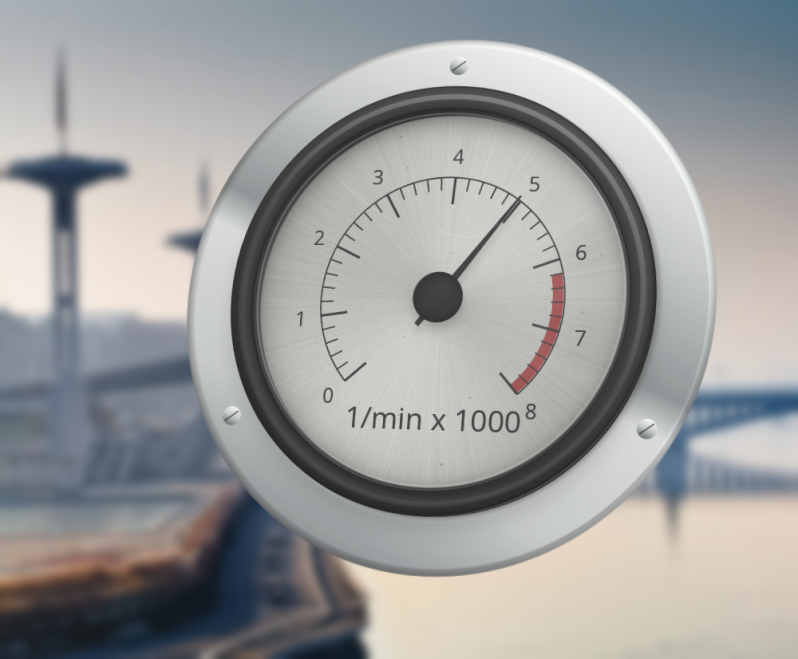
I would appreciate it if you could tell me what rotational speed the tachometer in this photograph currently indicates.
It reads 5000 rpm
